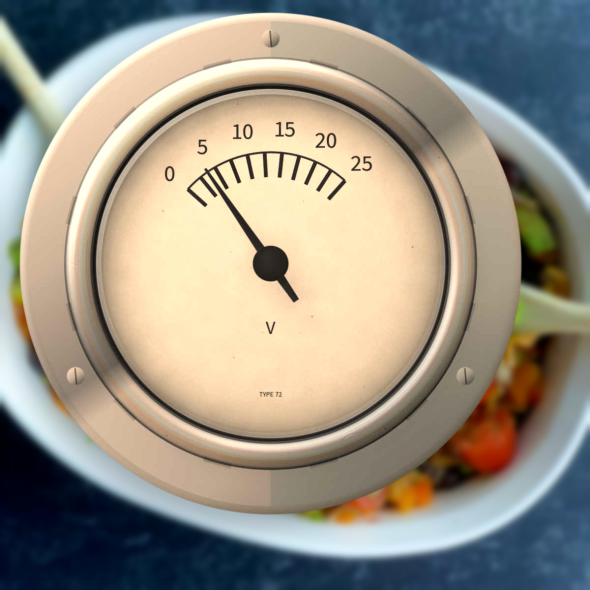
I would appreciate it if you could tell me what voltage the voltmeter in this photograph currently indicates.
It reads 3.75 V
